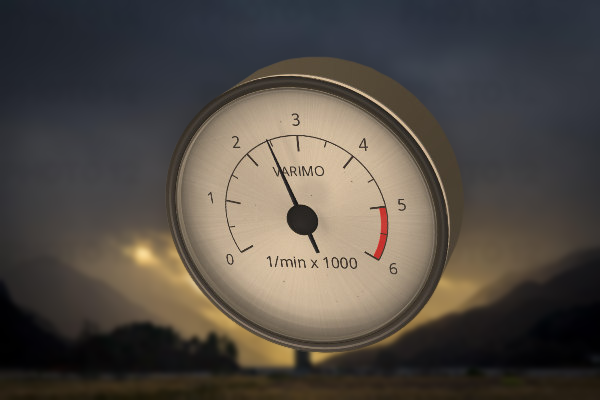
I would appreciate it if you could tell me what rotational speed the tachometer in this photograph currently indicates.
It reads 2500 rpm
